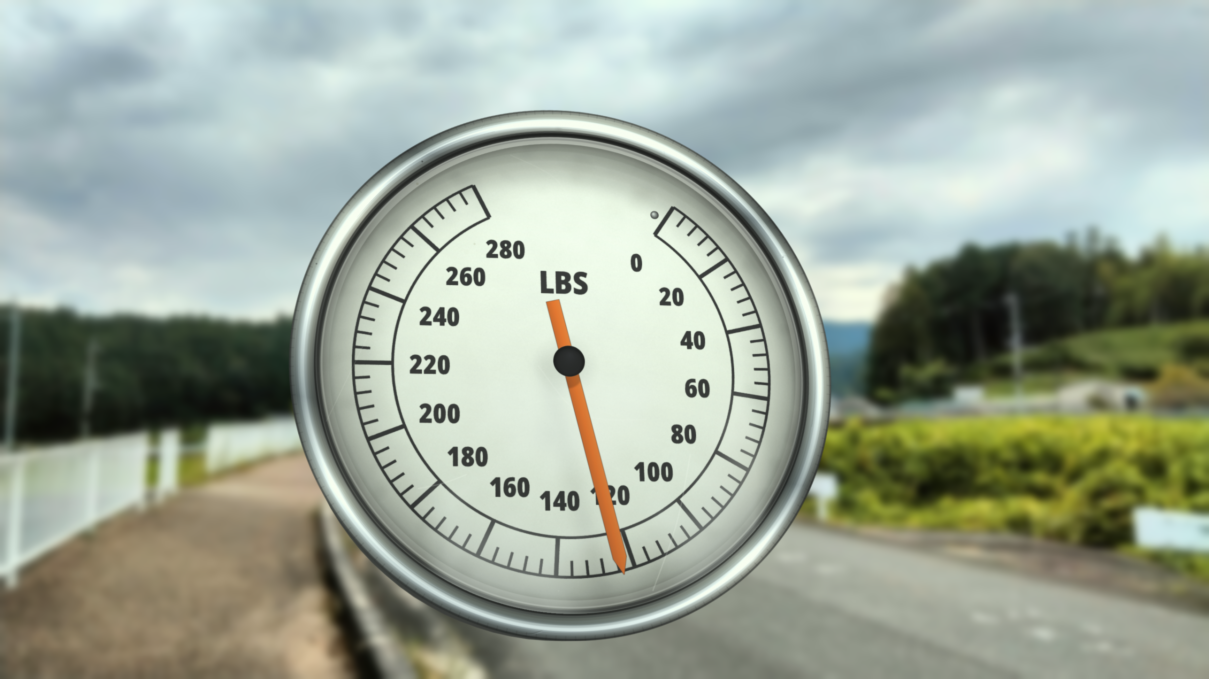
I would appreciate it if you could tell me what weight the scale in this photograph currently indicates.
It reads 124 lb
